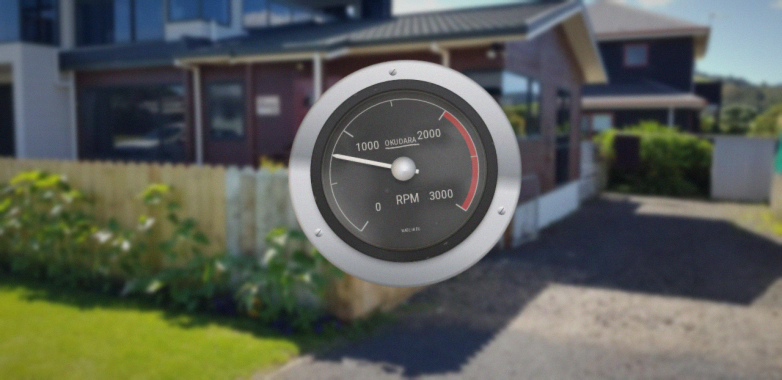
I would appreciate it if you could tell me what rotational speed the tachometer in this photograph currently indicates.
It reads 750 rpm
